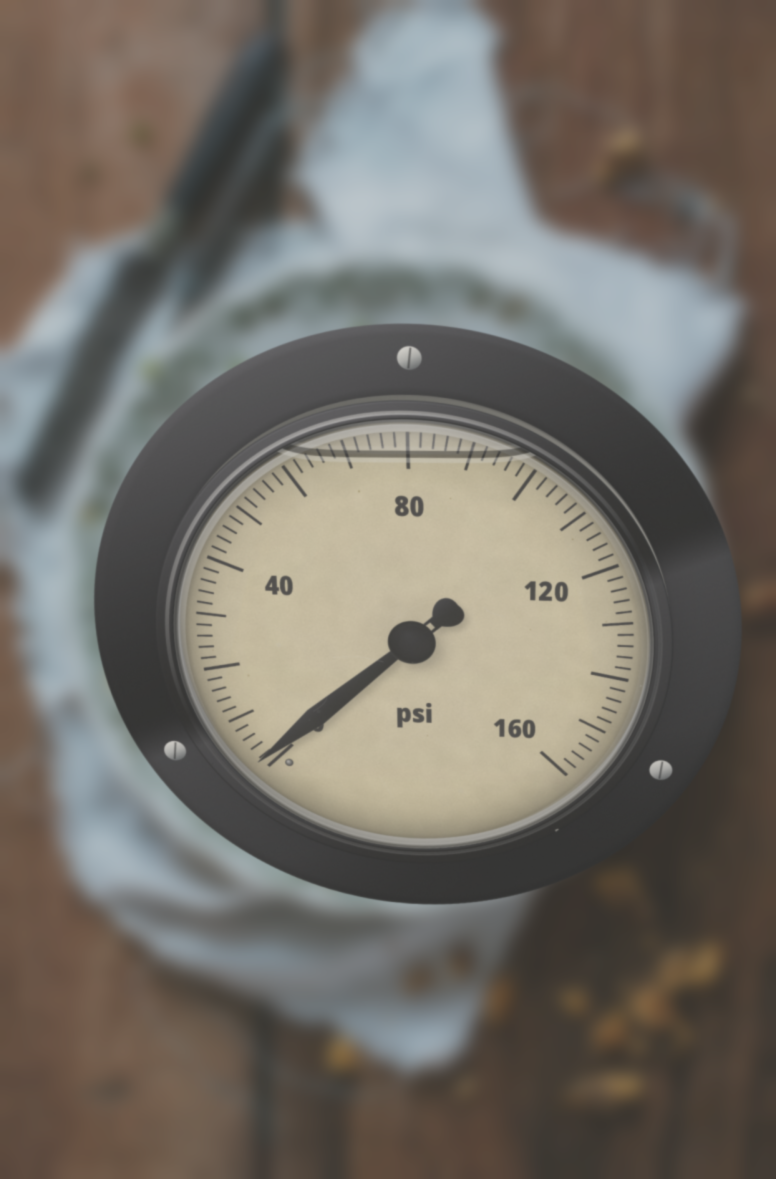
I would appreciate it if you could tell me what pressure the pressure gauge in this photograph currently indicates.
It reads 2 psi
